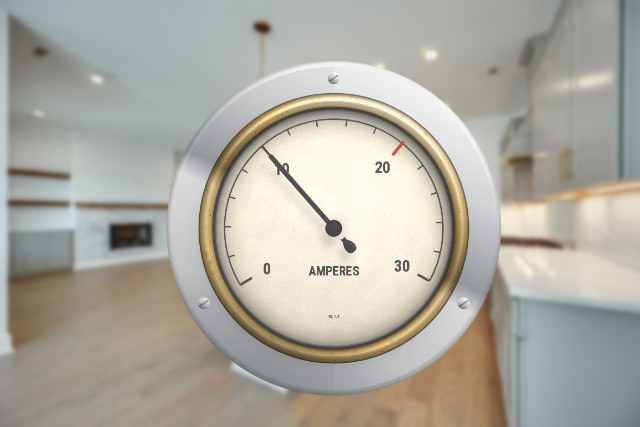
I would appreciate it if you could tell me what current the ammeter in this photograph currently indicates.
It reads 10 A
